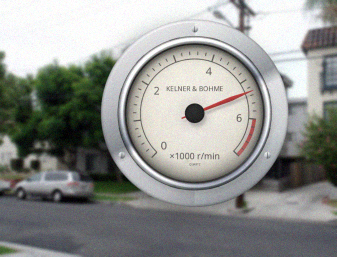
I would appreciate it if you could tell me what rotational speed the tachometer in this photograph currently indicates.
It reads 5300 rpm
